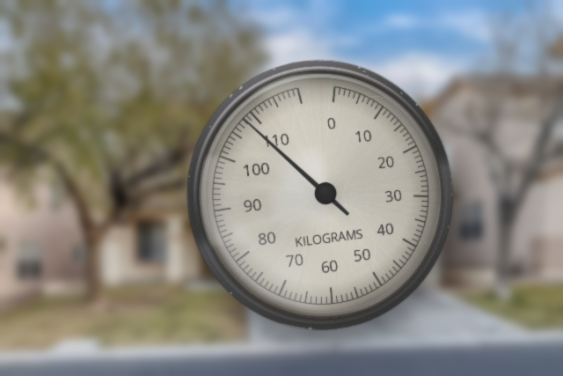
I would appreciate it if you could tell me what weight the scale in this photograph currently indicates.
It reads 108 kg
